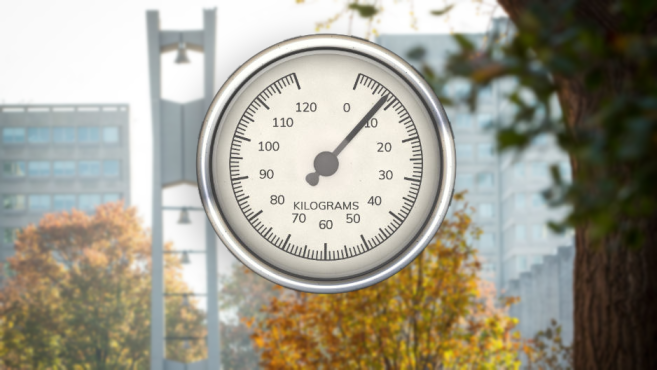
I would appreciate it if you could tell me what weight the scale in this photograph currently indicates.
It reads 8 kg
